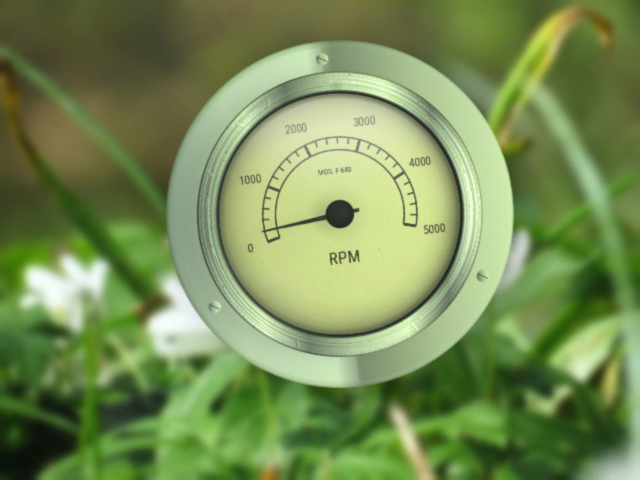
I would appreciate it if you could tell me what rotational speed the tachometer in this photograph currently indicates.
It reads 200 rpm
